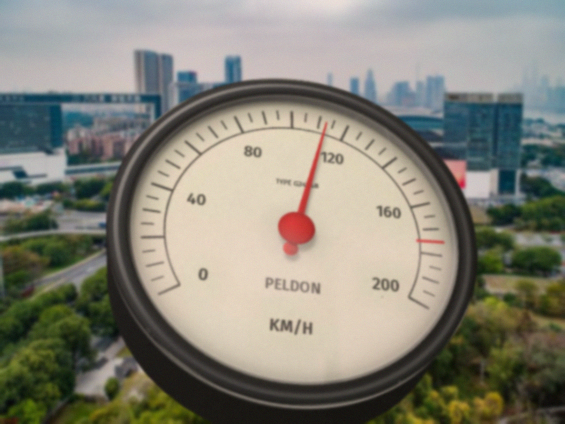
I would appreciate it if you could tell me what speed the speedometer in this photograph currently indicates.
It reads 112.5 km/h
